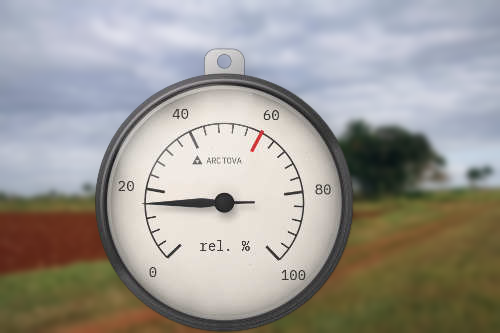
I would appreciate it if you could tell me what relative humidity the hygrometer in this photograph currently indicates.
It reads 16 %
